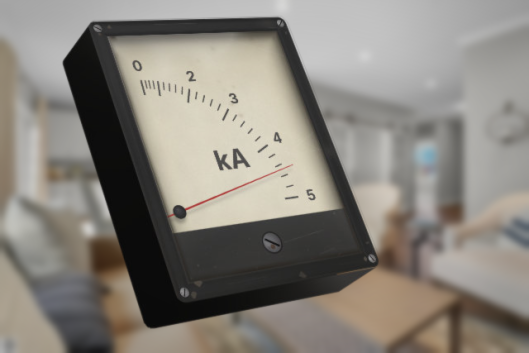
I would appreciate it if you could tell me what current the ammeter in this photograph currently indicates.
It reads 4.5 kA
